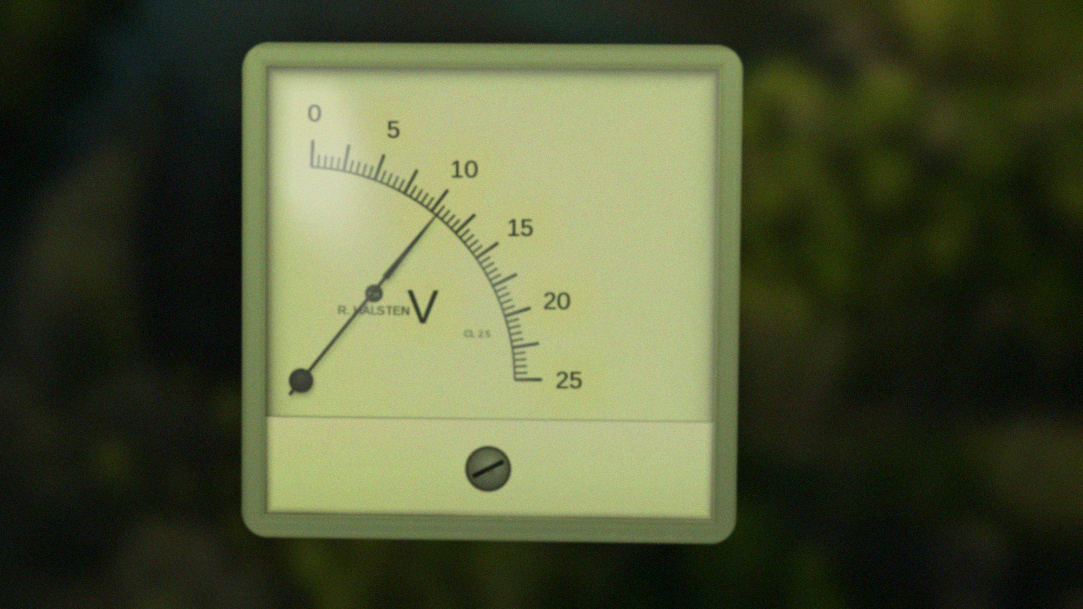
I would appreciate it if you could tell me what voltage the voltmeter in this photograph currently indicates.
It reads 10.5 V
